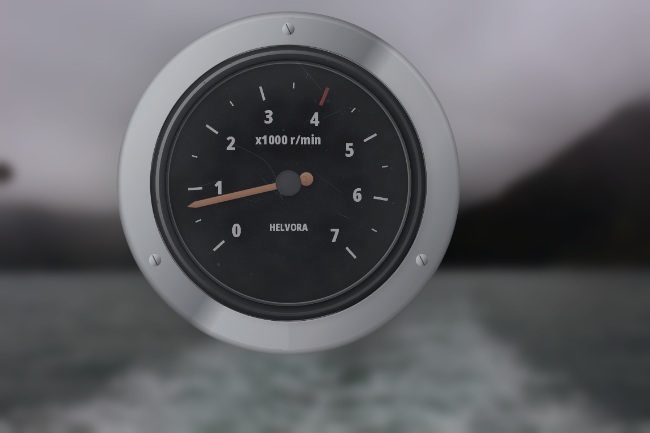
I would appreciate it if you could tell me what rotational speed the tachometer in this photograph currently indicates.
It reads 750 rpm
